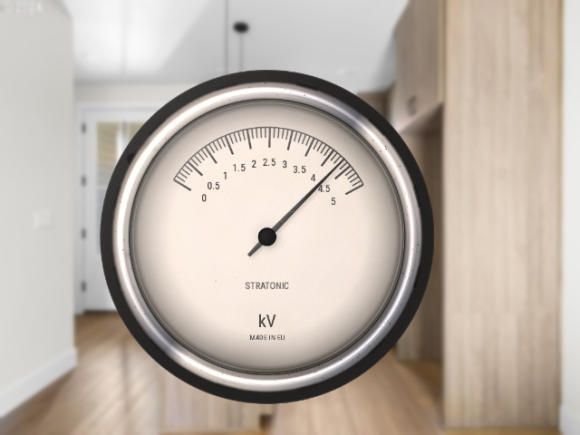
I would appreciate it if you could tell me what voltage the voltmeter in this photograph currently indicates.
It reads 4.3 kV
